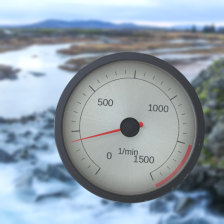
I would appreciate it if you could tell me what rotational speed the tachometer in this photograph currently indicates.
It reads 200 rpm
